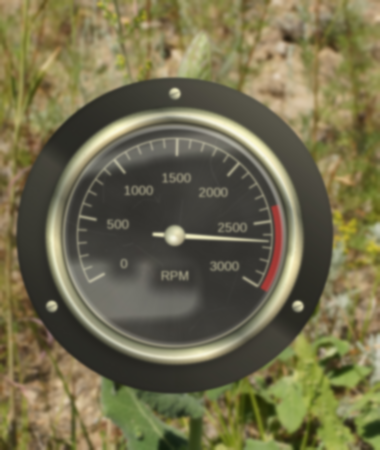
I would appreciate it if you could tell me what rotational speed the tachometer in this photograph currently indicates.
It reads 2650 rpm
